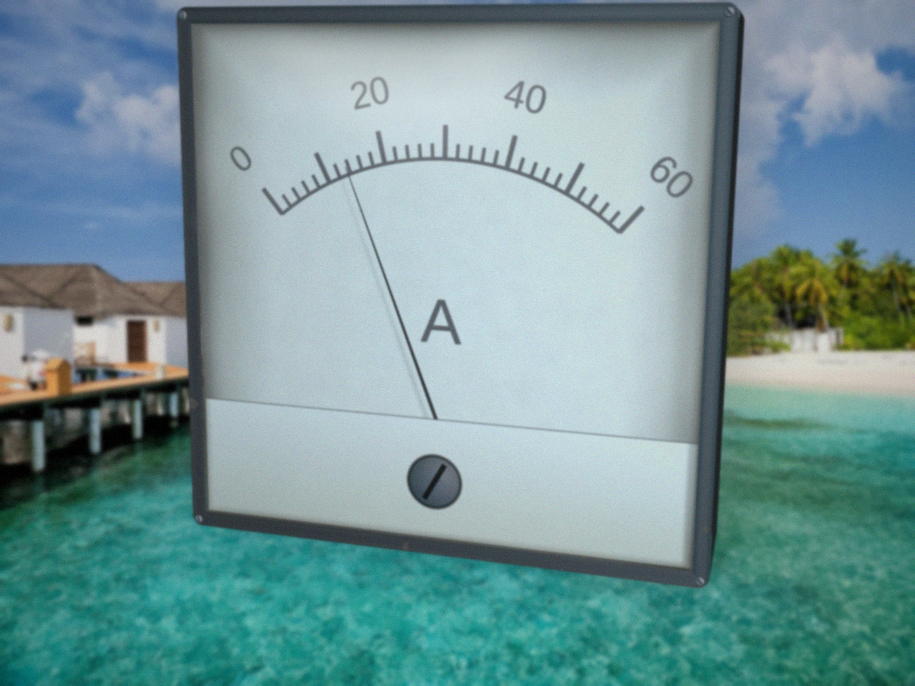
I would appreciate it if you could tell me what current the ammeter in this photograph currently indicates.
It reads 14 A
